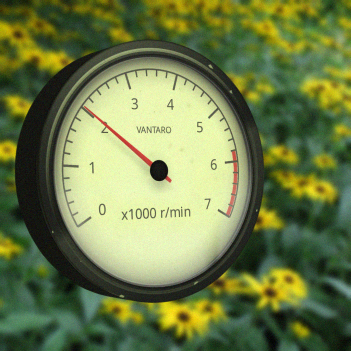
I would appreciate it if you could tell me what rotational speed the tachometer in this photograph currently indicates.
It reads 2000 rpm
